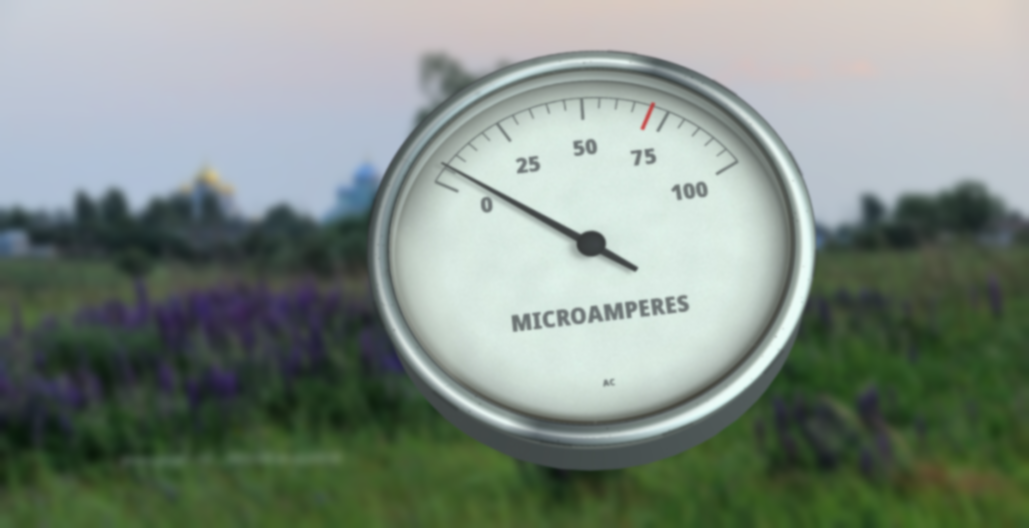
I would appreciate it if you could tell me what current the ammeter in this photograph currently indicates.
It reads 5 µA
